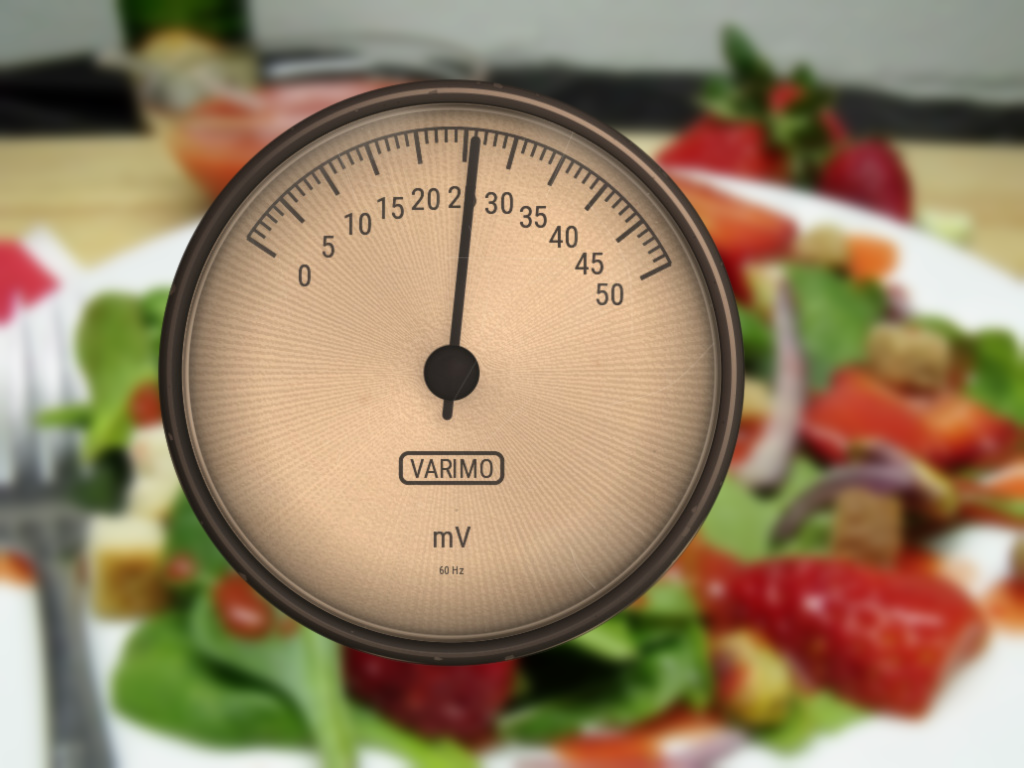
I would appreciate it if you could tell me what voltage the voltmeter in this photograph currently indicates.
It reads 26 mV
